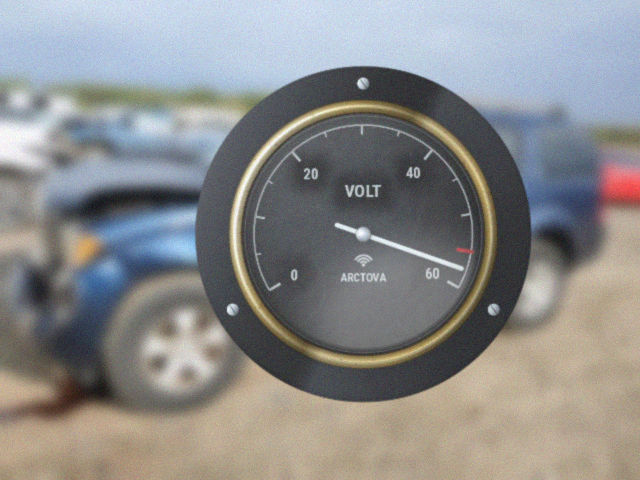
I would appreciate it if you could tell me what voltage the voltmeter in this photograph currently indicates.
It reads 57.5 V
